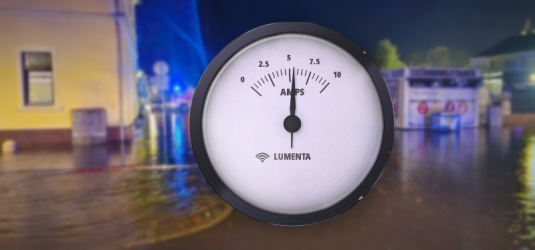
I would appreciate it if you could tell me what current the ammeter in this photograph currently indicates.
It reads 5.5 A
